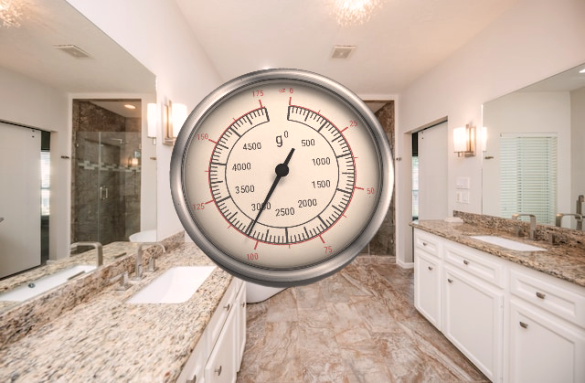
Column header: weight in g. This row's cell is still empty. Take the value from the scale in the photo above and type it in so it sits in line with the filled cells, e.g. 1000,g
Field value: 2950,g
